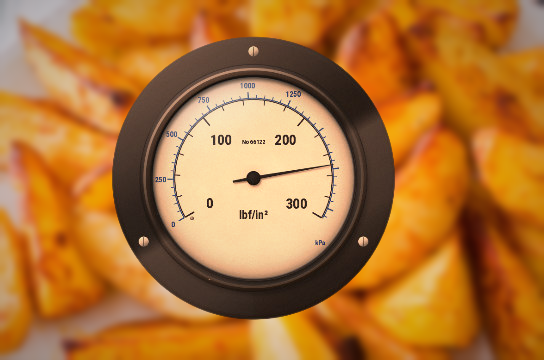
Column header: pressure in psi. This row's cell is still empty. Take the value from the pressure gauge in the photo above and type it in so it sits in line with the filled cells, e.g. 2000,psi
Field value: 250,psi
